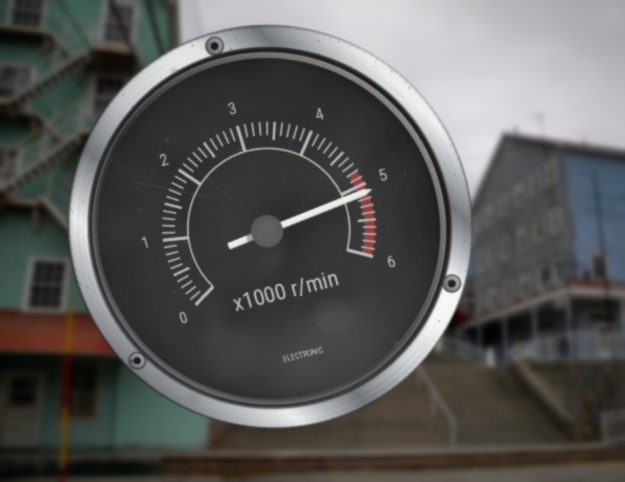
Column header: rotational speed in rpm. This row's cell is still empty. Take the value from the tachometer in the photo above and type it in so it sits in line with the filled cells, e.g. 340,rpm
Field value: 5100,rpm
